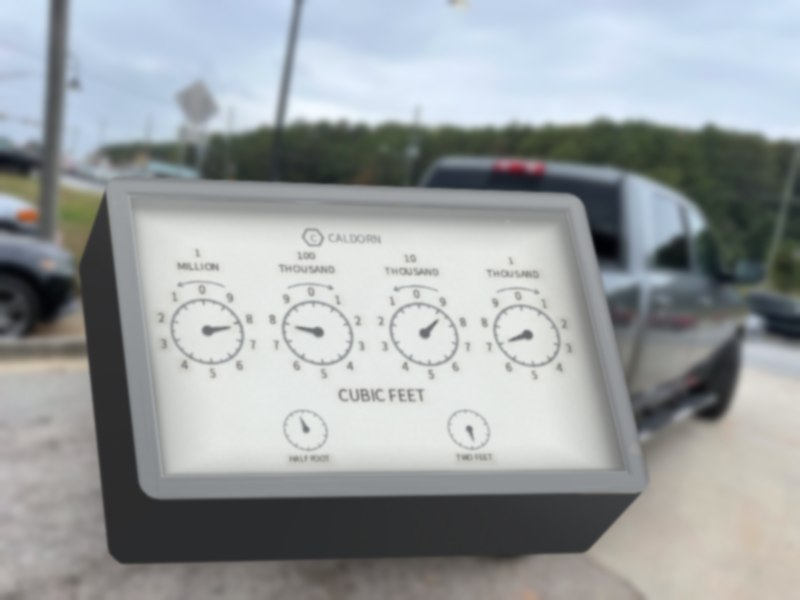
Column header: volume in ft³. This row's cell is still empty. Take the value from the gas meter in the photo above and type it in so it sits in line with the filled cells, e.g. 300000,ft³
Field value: 778700,ft³
